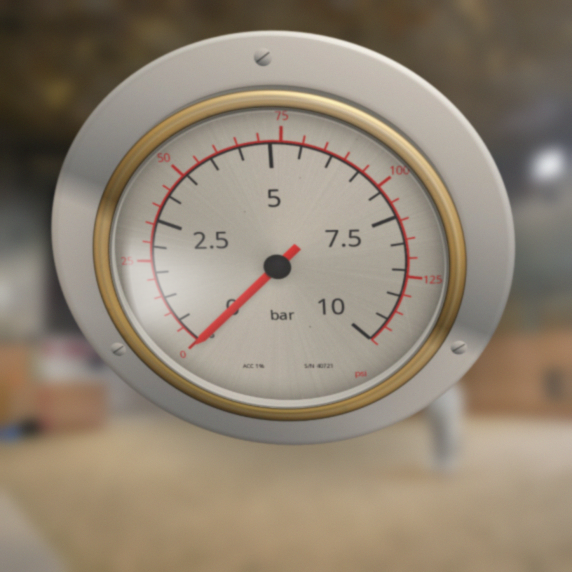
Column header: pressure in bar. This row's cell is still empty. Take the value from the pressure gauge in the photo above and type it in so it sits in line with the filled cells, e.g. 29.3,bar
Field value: 0,bar
